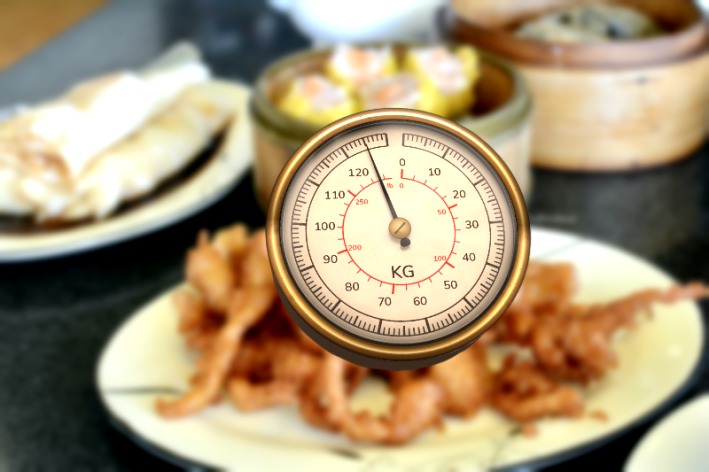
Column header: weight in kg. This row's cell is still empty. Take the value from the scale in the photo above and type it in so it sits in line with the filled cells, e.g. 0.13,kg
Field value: 125,kg
